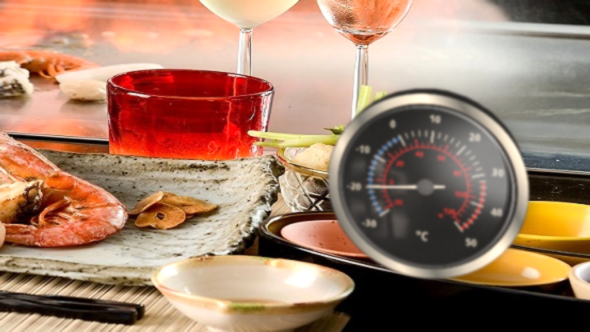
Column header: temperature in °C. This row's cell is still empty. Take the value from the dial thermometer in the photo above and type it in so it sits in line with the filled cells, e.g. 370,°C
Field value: -20,°C
